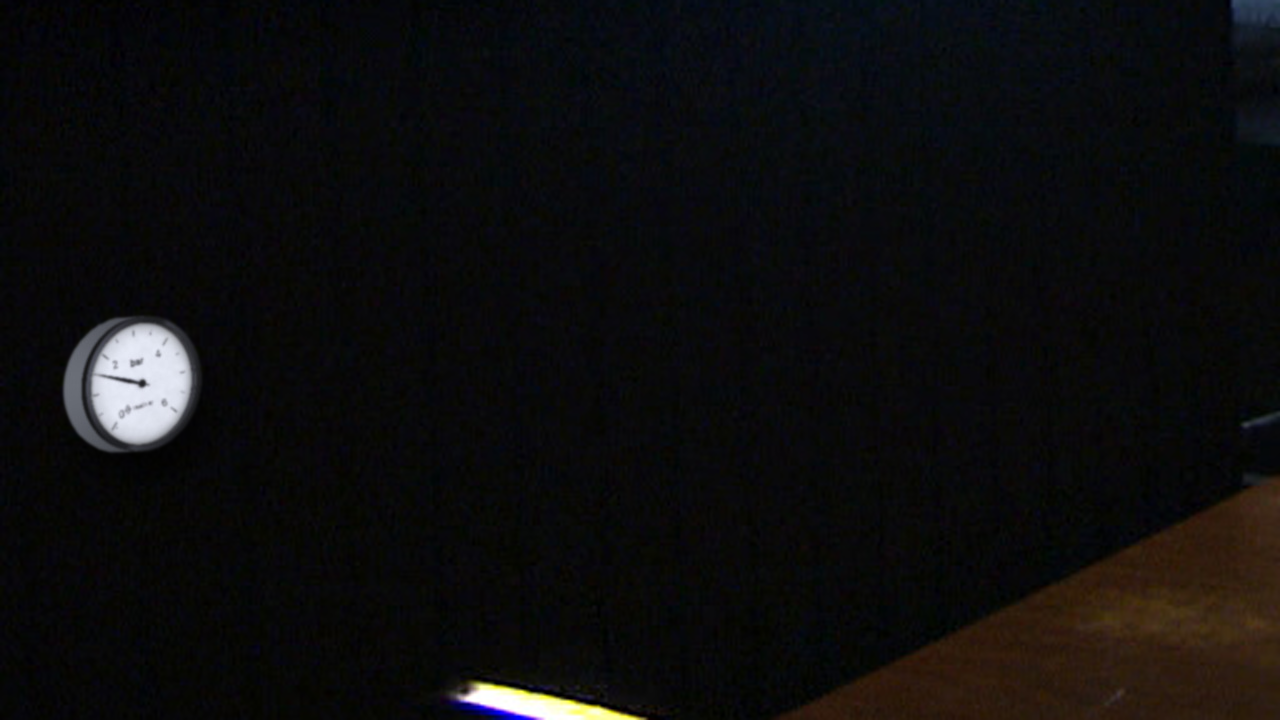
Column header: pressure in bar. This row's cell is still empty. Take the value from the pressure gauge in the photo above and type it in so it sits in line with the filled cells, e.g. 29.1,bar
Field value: 1.5,bar
